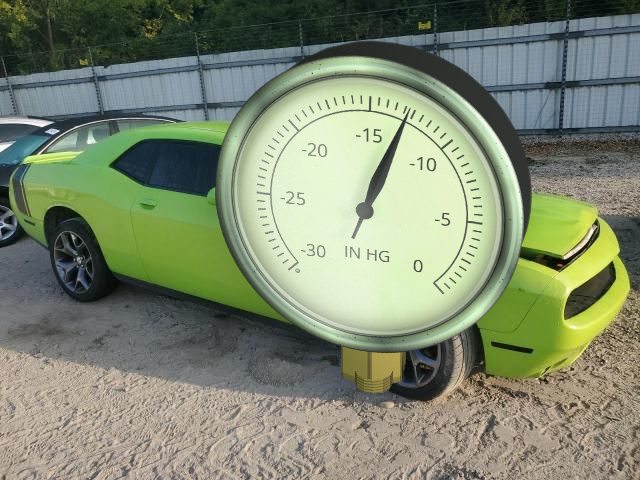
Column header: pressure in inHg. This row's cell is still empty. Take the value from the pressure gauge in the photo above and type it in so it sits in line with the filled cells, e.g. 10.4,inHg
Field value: -12.75,inHg
